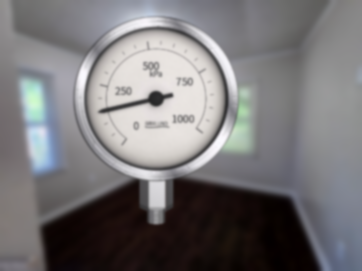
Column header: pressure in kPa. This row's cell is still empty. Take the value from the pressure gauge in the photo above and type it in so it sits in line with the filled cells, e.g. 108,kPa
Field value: 150,kPa
